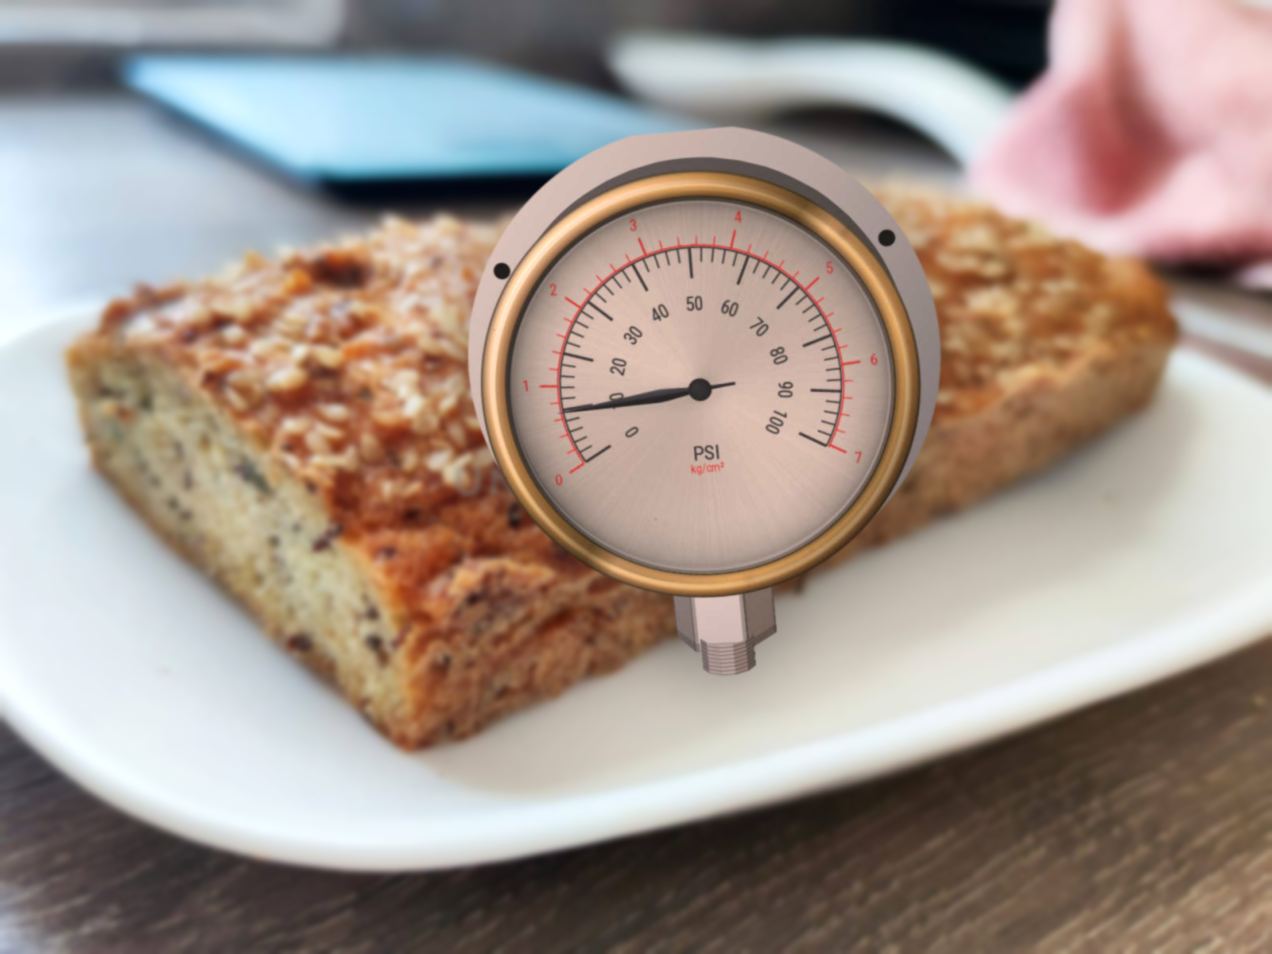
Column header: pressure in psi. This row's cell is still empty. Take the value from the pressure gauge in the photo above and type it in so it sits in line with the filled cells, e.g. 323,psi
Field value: 10,psi
